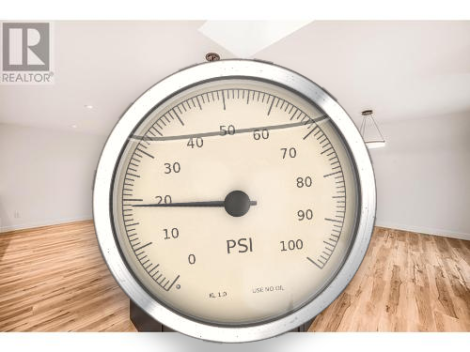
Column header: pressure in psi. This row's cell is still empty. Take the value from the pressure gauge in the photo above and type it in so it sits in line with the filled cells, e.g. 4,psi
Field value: 19,psi
